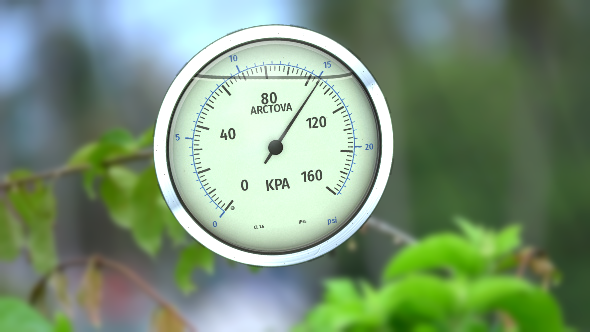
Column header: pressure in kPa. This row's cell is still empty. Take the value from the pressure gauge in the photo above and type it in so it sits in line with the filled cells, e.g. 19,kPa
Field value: 104,kPa
